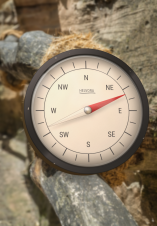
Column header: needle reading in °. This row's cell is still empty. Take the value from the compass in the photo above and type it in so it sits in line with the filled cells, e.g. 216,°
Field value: 67.5,°
